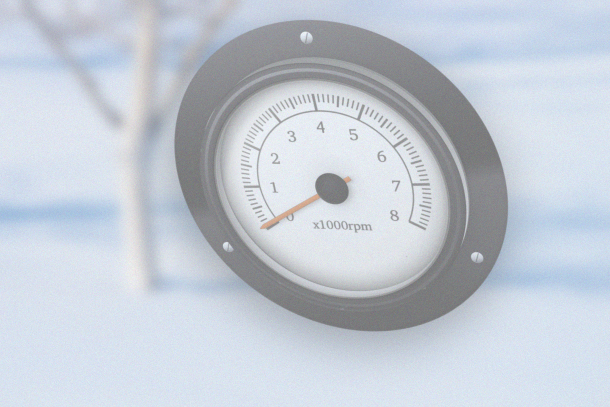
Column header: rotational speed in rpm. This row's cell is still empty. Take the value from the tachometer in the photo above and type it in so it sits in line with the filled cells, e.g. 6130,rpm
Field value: 100,rpm
